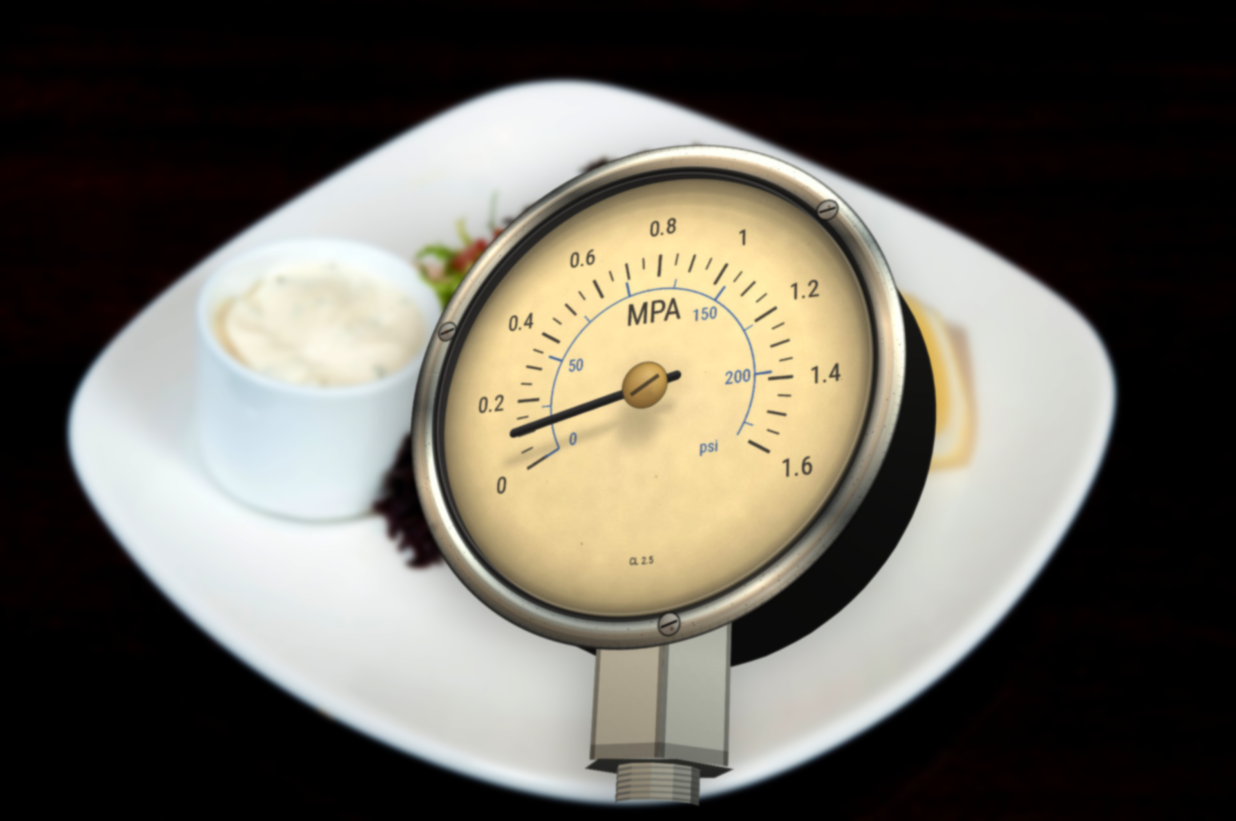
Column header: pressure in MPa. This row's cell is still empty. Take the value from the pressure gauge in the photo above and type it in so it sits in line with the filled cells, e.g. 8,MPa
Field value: 0.1,MPa
